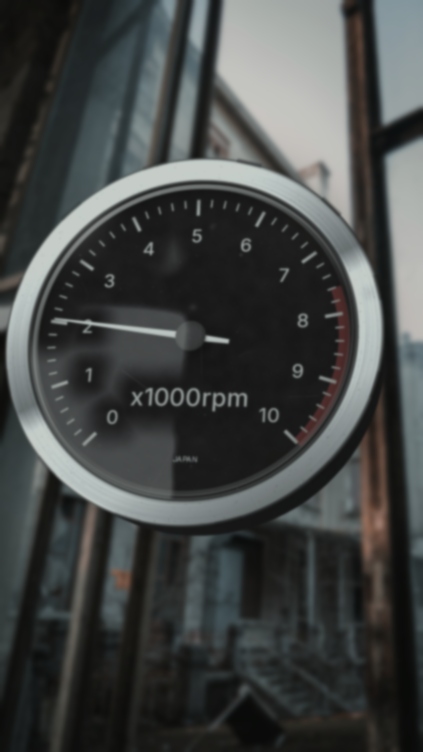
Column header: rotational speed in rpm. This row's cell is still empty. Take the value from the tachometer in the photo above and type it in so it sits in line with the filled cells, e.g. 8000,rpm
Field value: 2000,rpm
